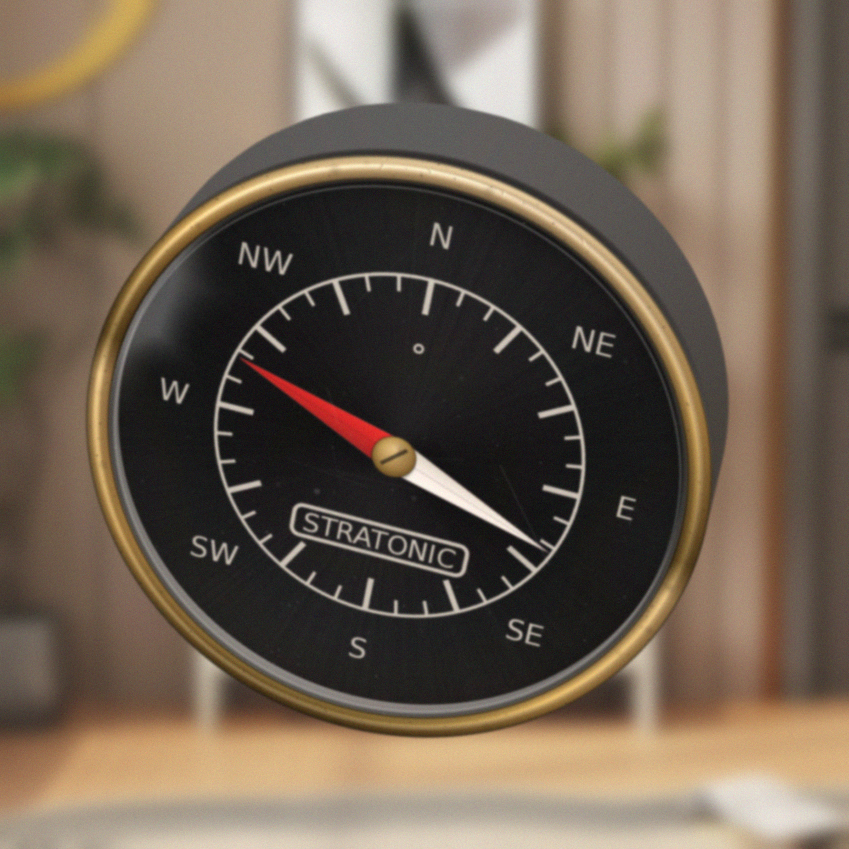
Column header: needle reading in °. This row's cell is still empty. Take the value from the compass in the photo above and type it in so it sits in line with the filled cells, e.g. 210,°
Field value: 290,°
